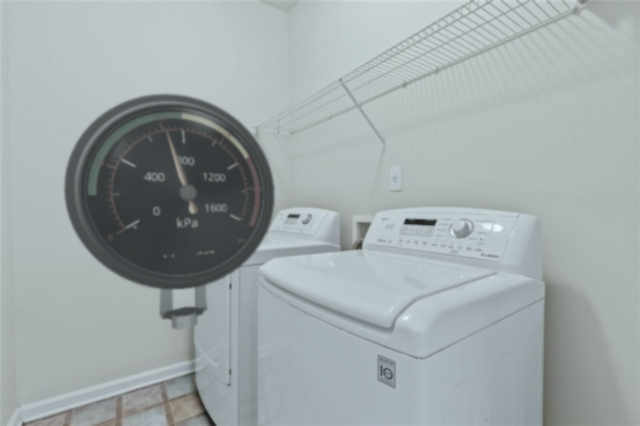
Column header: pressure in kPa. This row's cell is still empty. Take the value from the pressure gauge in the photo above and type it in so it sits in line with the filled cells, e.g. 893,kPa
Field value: 700,kPa
